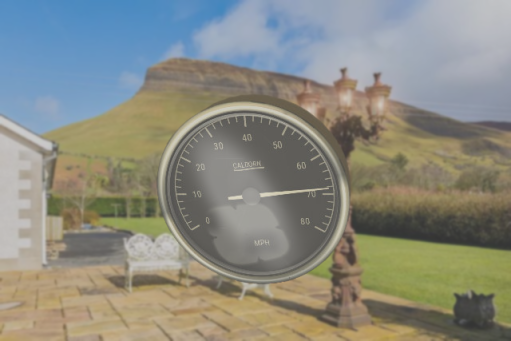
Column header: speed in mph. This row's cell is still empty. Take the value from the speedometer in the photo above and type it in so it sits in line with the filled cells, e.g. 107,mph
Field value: 68,mph
